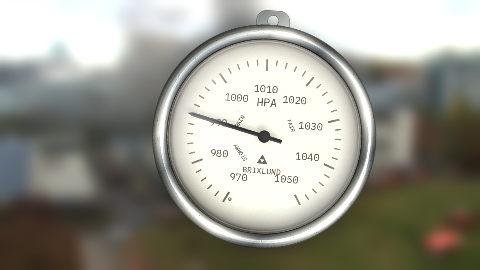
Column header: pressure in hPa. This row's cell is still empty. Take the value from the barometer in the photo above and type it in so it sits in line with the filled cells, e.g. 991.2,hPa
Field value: 990,hPa
